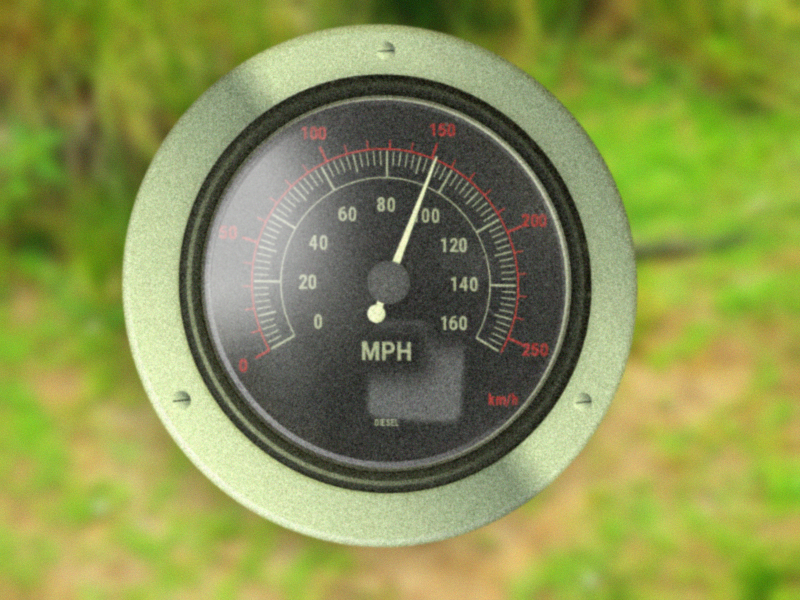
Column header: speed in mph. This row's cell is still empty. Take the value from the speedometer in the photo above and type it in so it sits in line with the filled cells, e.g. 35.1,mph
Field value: 94,mph
